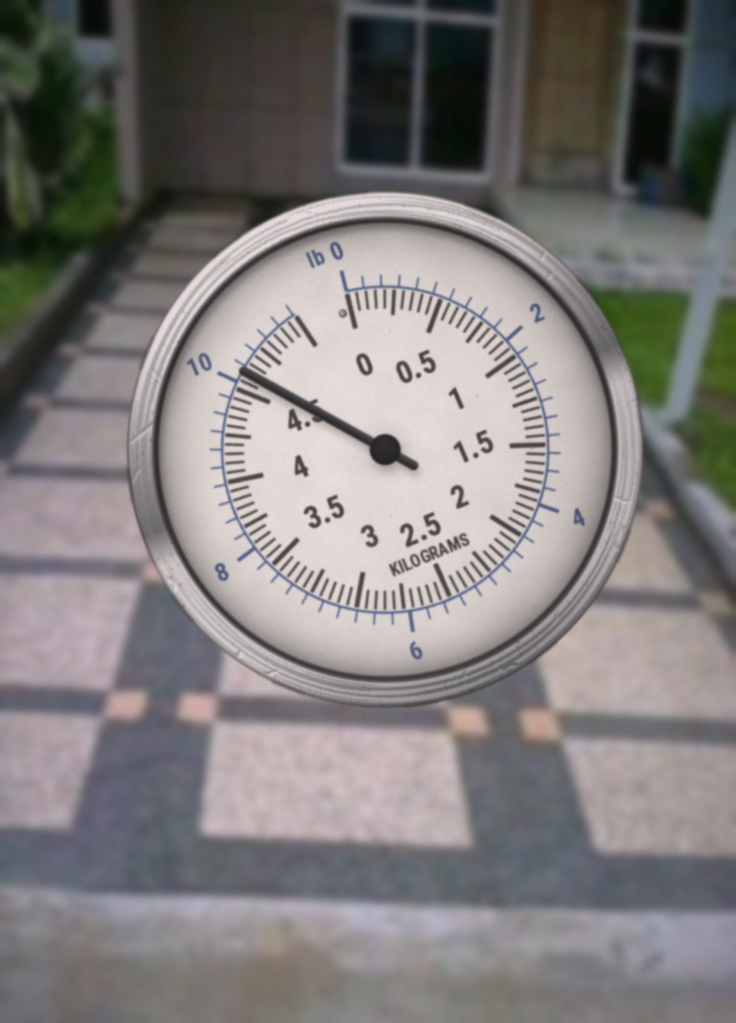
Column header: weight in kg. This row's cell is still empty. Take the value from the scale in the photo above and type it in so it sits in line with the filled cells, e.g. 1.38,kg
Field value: 4.6,kg
